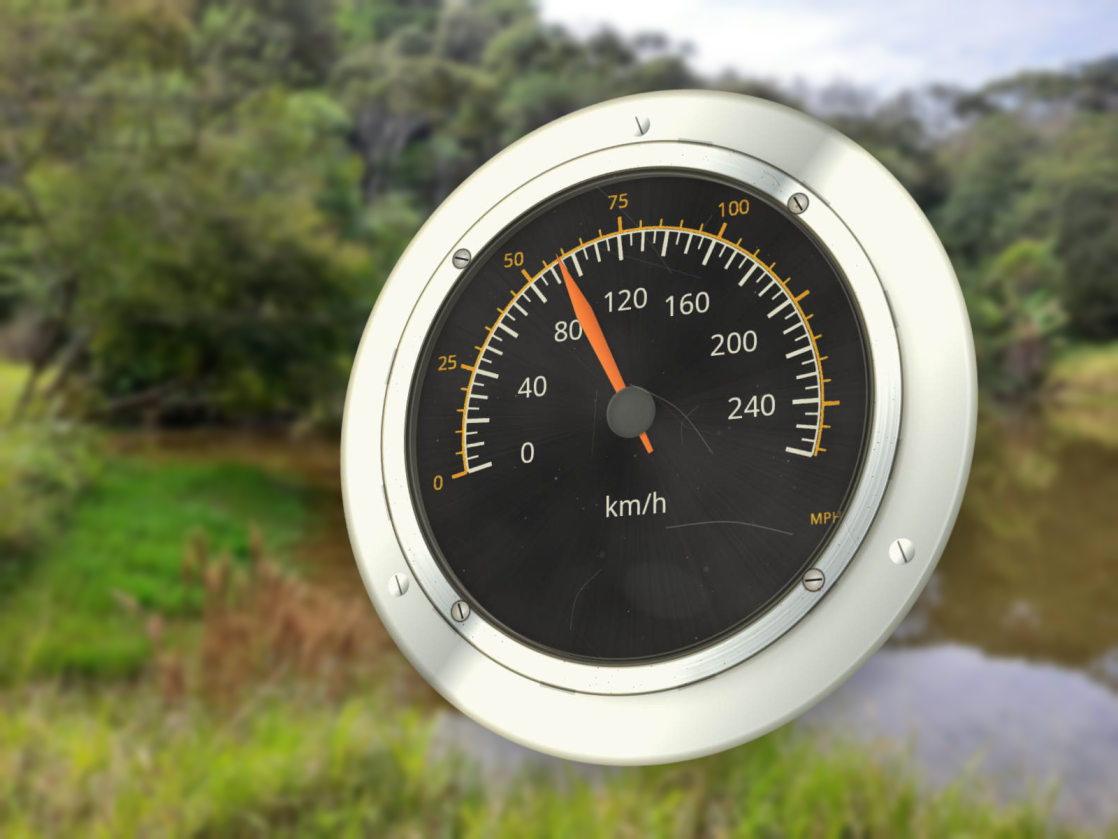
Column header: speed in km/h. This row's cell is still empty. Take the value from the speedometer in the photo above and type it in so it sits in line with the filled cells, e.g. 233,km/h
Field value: 95,km/h
